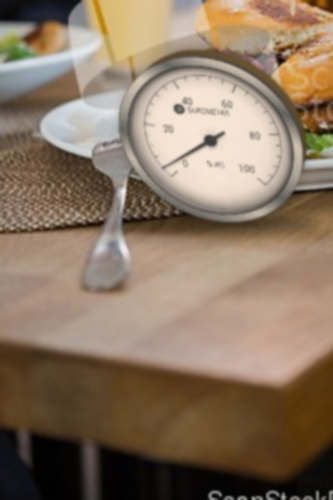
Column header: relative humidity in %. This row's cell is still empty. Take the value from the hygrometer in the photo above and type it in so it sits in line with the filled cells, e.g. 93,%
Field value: 4,%
